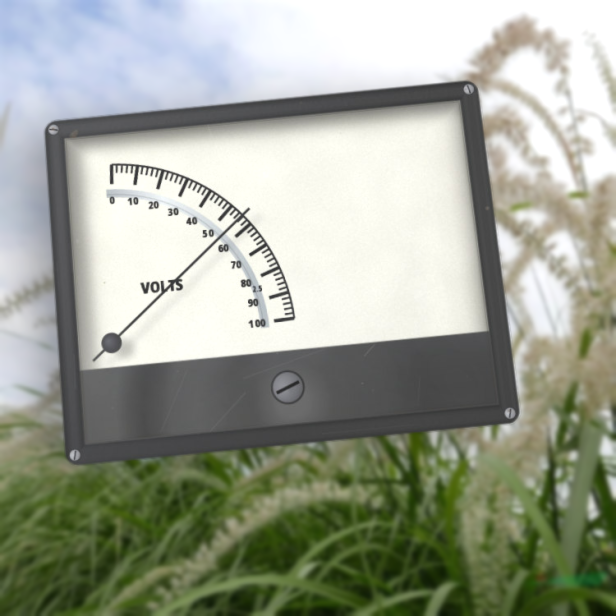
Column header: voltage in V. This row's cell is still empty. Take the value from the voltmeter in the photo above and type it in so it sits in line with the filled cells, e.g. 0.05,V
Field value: 56,V
